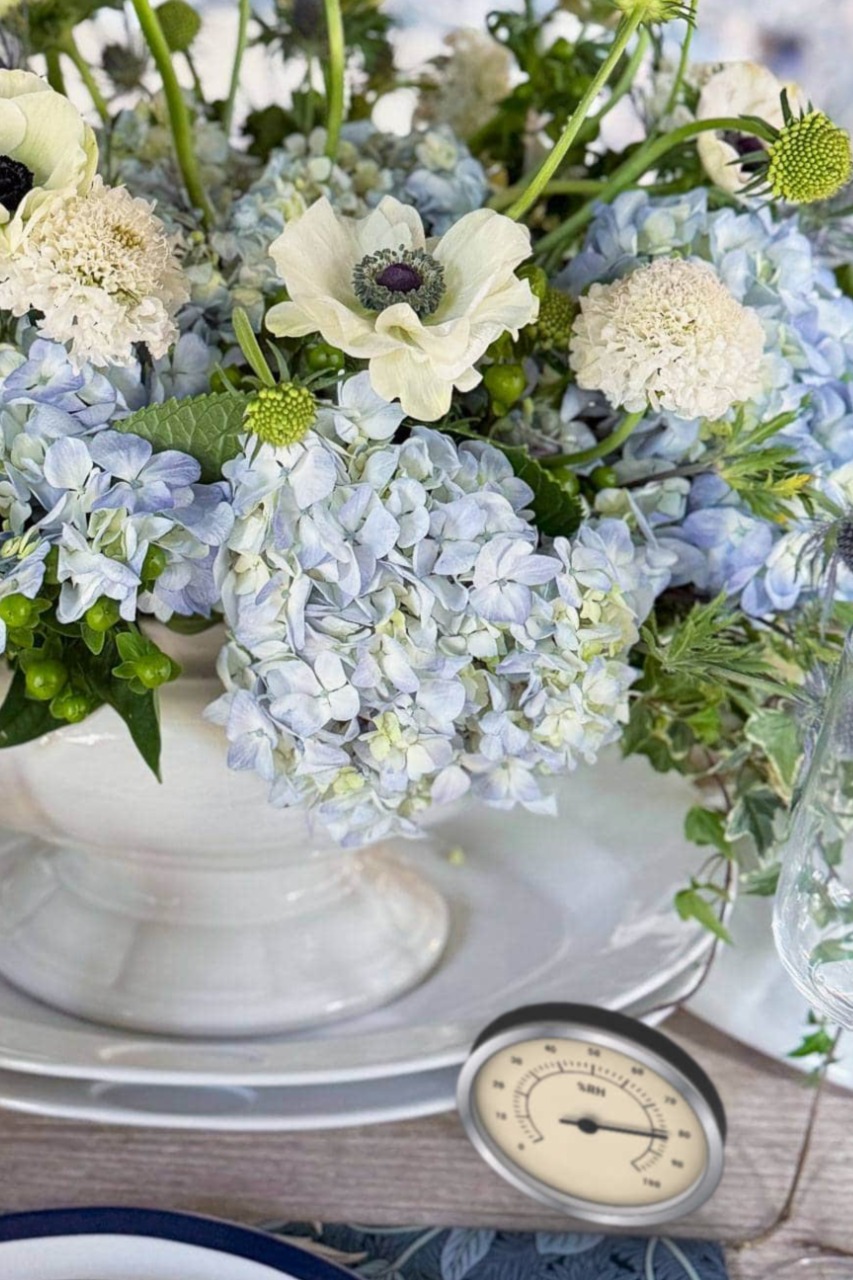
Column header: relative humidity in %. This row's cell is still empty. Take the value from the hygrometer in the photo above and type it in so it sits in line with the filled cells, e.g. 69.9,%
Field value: 80,%
